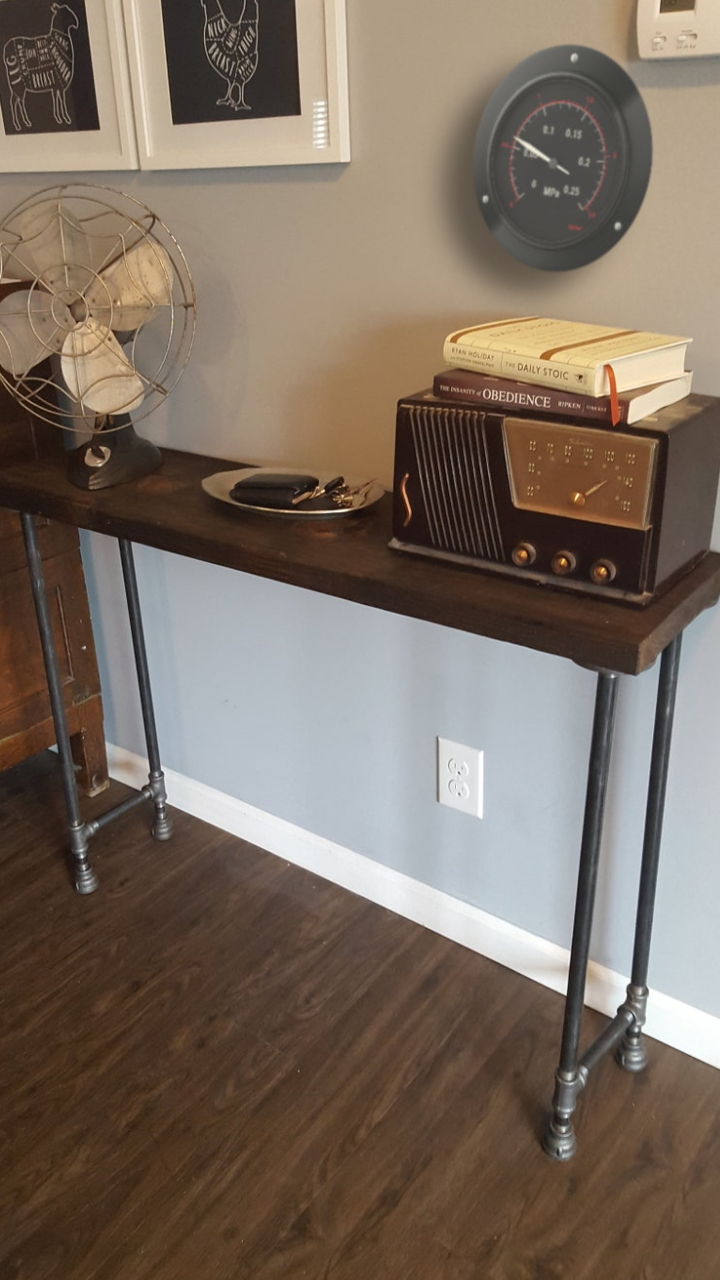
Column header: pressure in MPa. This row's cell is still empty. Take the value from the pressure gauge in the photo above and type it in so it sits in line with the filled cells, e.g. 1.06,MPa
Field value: 0.06,MPa
